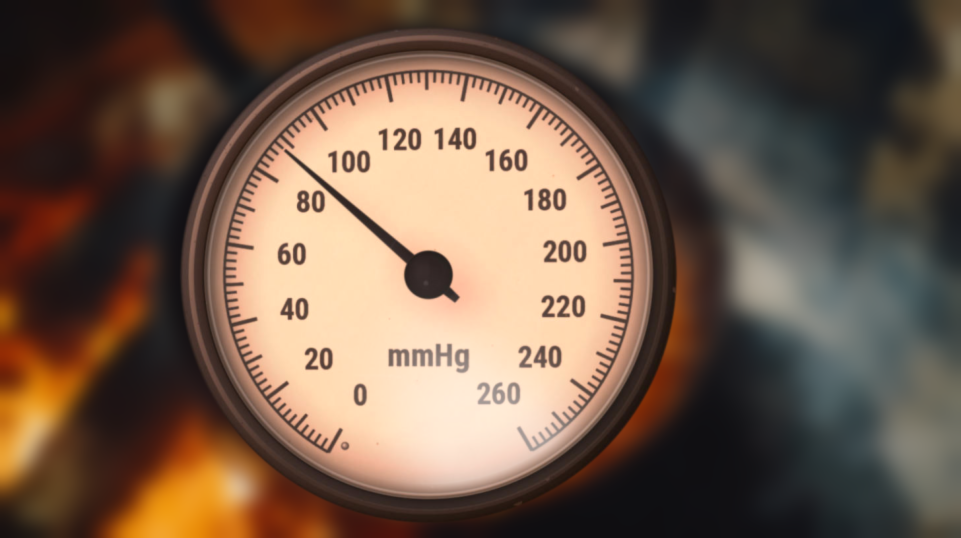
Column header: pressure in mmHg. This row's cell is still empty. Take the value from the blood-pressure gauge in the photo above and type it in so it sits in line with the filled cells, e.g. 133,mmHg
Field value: 88,mmHg
